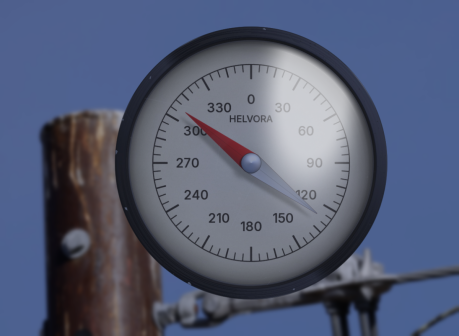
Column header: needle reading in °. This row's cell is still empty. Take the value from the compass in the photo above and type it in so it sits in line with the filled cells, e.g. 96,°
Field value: 307.5,°
